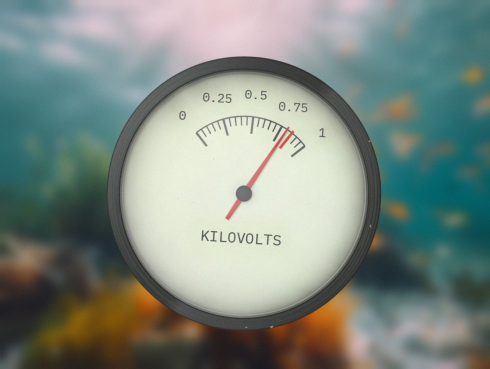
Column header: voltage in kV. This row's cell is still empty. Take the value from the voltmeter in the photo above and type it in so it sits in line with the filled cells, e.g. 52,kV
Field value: 0.8,kV
